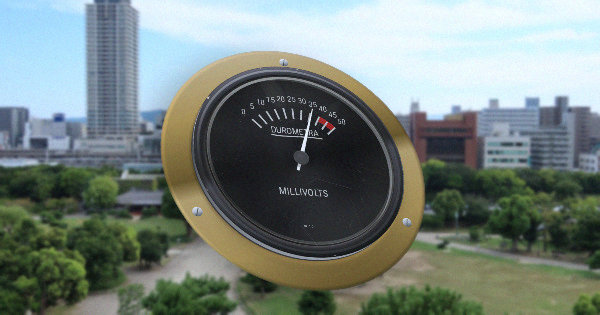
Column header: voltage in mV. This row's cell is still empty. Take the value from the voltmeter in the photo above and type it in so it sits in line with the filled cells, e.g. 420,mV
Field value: 35,mV
